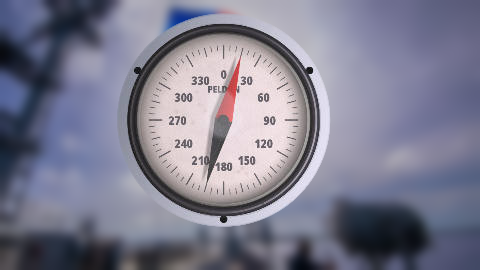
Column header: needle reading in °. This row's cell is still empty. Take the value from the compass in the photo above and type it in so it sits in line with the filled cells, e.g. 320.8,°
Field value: 15,°
